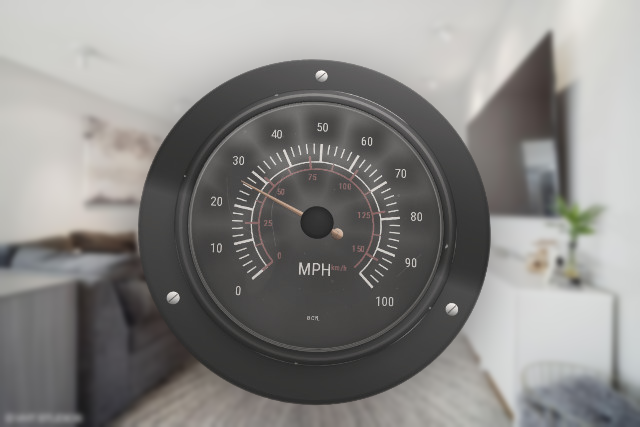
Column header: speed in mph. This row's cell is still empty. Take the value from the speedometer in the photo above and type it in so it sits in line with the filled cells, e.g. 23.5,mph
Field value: 26,mph
